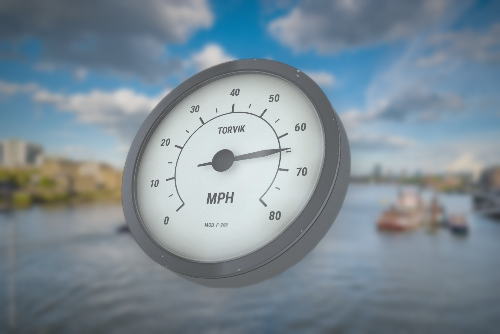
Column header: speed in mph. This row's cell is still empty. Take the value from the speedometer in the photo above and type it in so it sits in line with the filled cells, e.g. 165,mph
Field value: 65,mph
